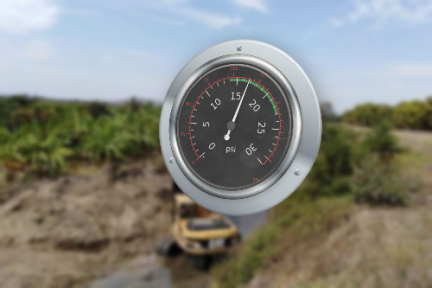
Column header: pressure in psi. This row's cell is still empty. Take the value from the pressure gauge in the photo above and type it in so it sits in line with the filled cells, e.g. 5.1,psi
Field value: 17,psi
